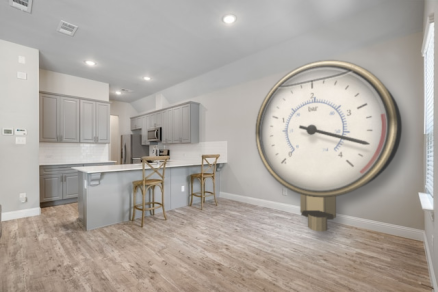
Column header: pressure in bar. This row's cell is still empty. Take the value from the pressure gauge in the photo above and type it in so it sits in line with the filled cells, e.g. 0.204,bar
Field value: 3.6,bar
